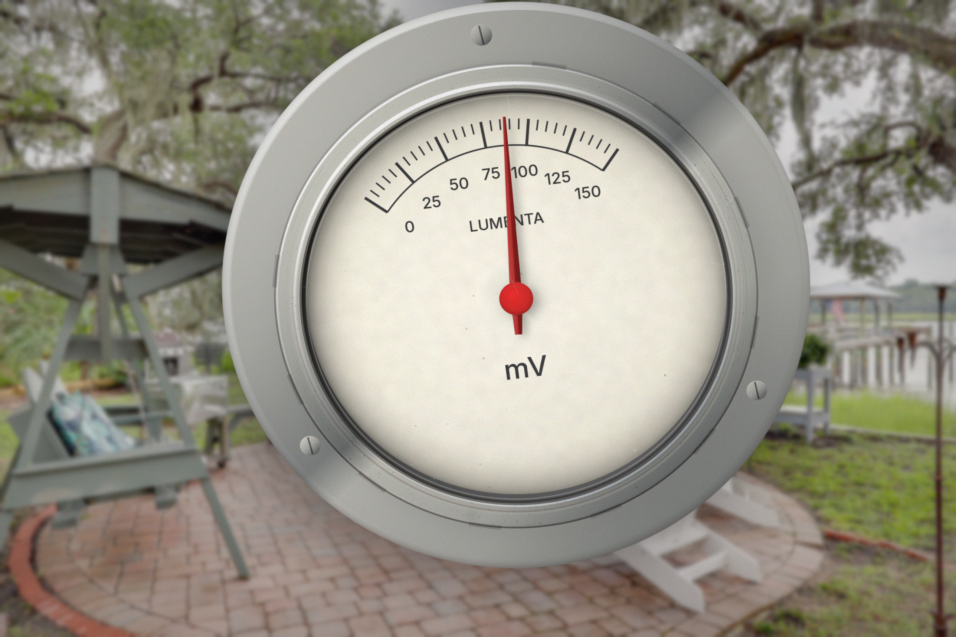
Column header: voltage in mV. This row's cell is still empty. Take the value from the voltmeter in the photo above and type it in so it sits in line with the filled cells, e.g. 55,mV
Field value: 87.5,mV
